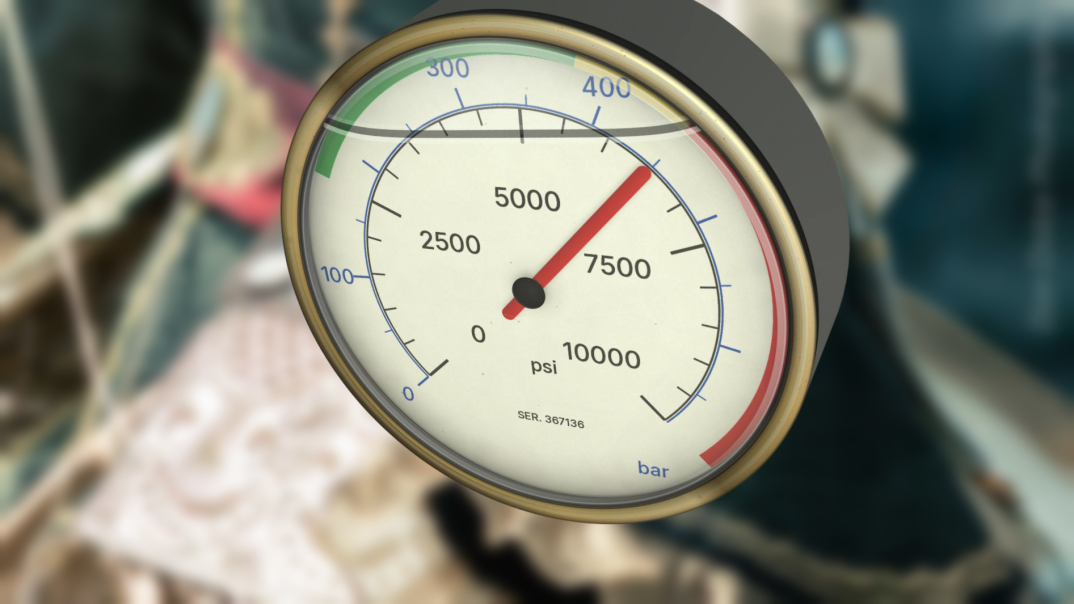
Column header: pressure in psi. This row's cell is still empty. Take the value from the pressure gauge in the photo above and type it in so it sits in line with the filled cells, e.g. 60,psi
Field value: 6500,psi
